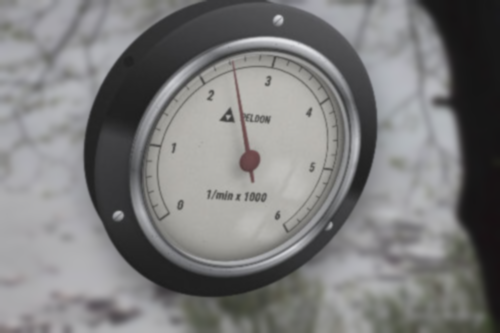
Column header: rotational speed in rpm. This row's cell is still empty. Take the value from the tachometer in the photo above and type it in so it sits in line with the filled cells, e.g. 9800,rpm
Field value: 2400,rpm
